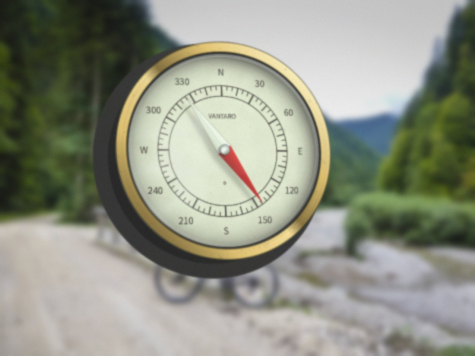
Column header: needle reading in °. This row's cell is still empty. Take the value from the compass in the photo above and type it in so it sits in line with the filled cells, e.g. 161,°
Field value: 145,°
